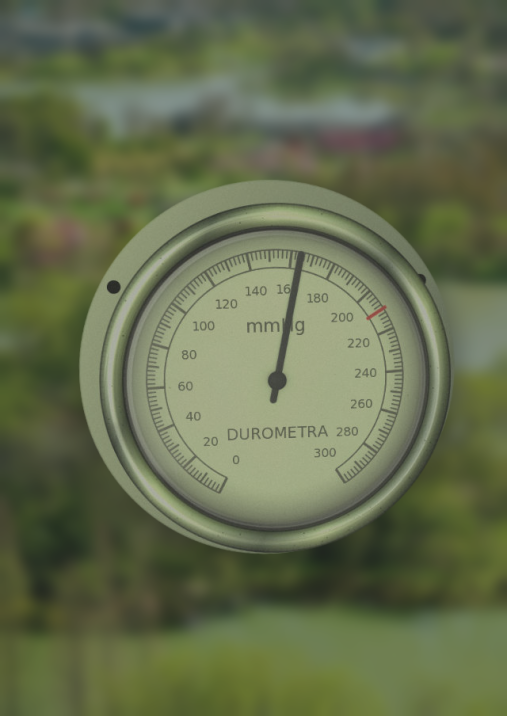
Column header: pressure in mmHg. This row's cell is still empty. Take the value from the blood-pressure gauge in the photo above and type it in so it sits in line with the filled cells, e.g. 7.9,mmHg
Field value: 164,mmHg
